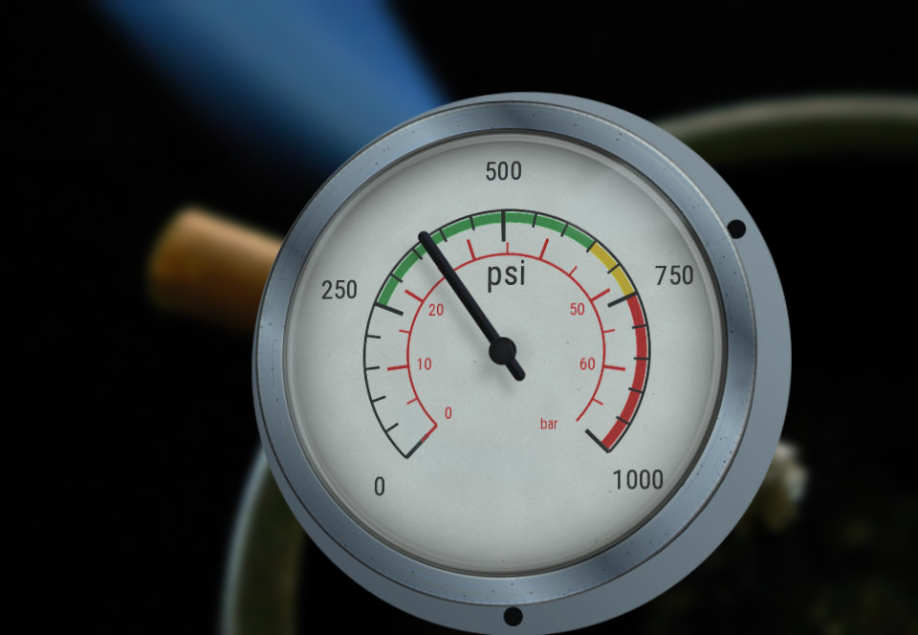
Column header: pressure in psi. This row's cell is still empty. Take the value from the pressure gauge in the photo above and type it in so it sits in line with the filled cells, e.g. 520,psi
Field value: 375,psi
